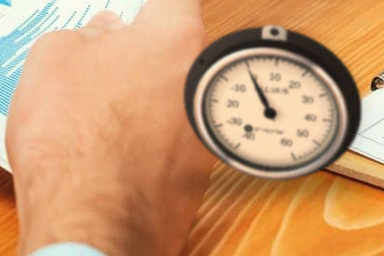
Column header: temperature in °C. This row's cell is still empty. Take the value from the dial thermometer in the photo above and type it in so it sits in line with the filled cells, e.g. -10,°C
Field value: 0,°C
